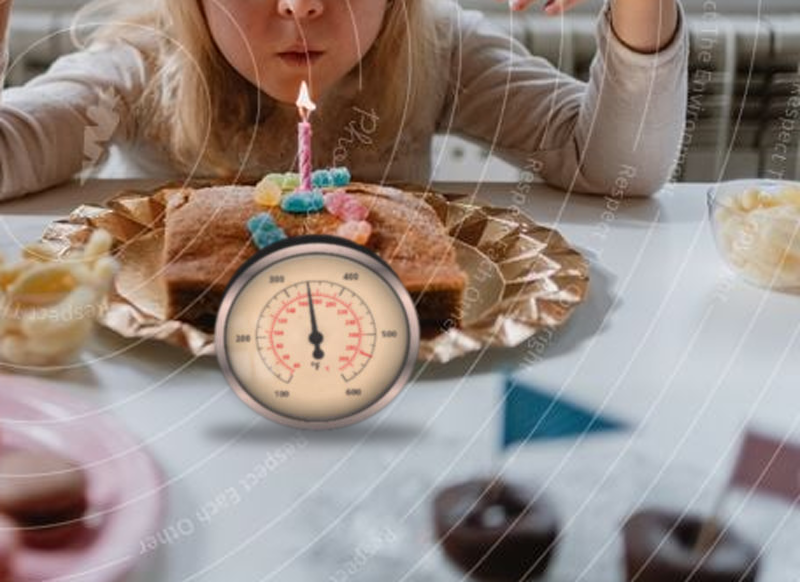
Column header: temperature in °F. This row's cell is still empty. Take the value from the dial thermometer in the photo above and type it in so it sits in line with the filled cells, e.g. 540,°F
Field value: 340,°F
